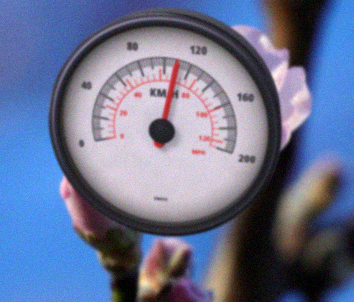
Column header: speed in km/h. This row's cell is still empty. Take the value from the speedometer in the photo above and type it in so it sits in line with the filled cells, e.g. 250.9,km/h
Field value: 110,km/h
